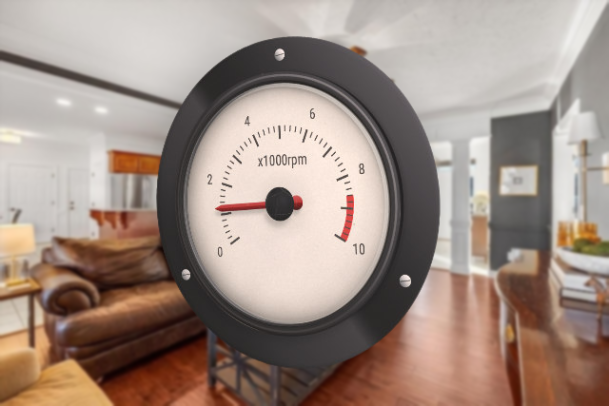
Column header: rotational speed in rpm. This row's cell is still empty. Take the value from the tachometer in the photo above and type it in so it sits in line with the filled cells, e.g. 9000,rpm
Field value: 1200,rpm
